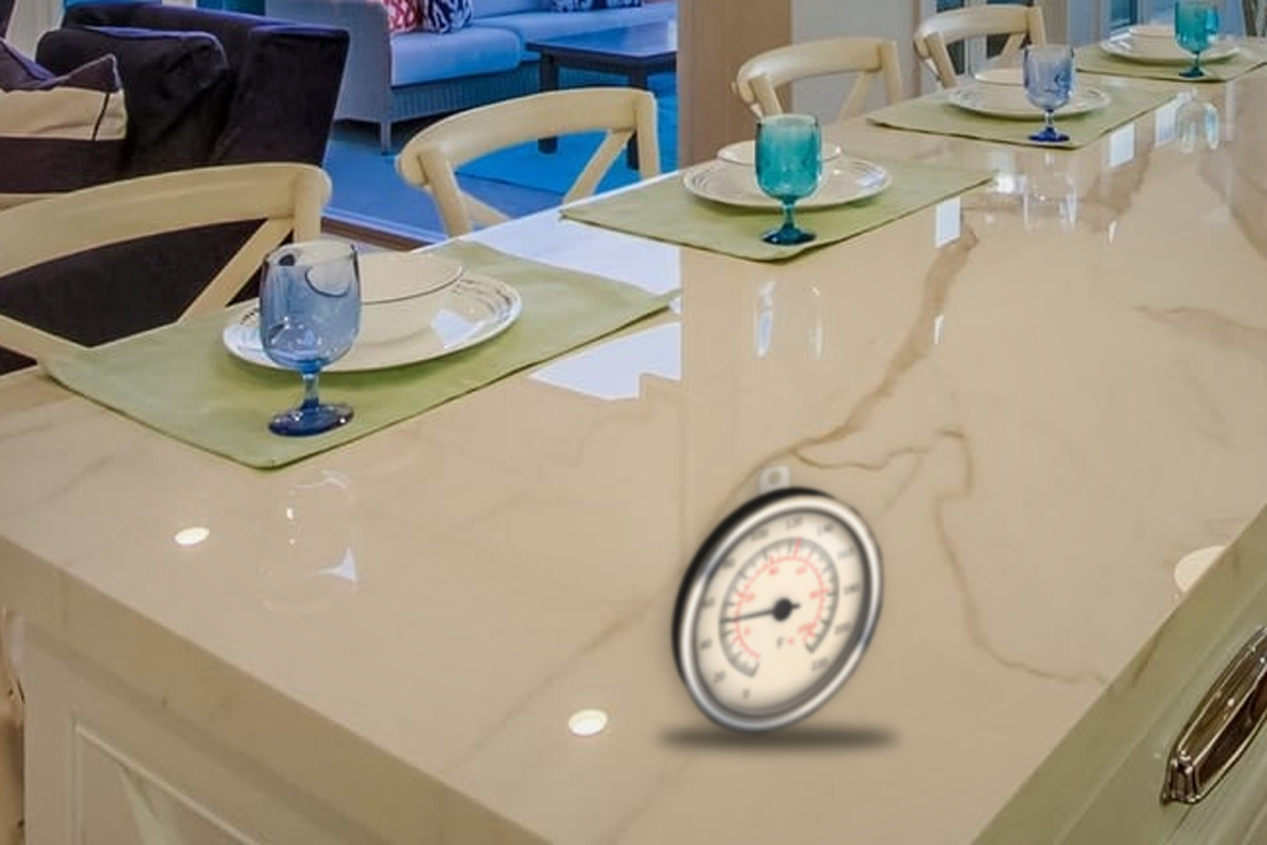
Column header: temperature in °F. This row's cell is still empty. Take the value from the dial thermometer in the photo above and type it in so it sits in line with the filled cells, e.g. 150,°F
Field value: 50,°F
